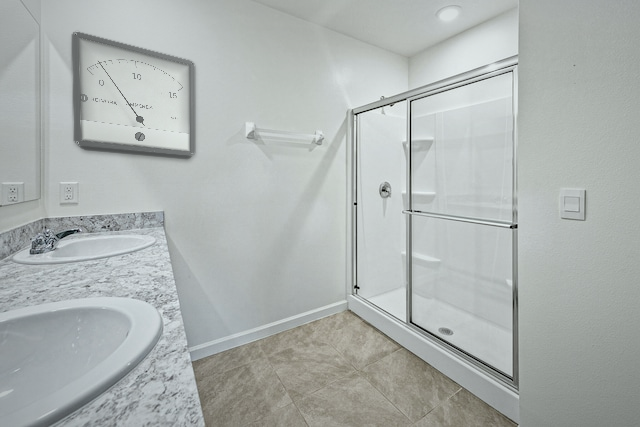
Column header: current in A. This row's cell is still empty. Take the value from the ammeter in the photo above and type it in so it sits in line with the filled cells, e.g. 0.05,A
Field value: 5,A
